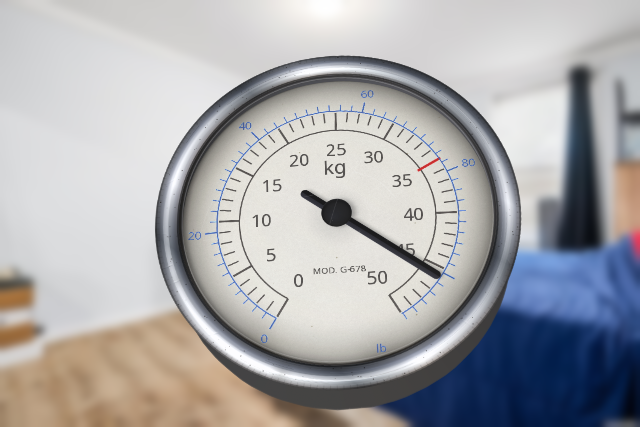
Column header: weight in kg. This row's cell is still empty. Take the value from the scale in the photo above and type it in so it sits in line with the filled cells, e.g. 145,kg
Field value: 46,kg
